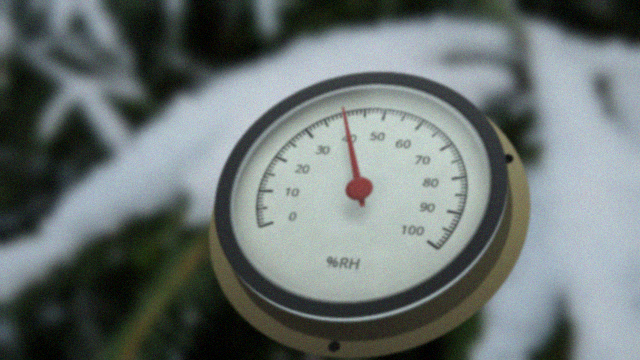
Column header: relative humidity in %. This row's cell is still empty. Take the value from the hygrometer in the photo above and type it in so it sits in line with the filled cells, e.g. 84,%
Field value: 40,%
